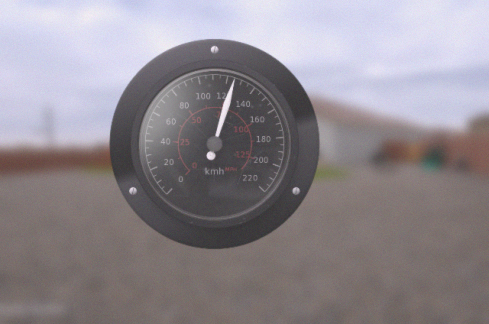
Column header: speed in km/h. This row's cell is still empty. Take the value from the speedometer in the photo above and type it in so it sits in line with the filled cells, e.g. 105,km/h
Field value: 125,km/h
